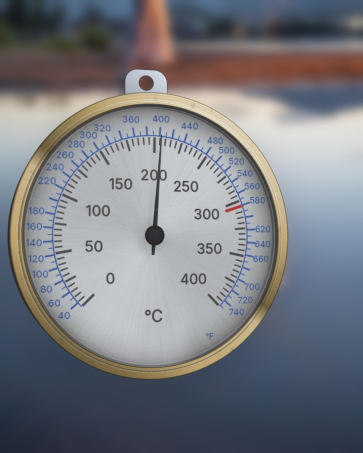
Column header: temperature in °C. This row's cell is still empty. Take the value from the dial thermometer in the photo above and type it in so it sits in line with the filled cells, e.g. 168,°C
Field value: 205,°C
